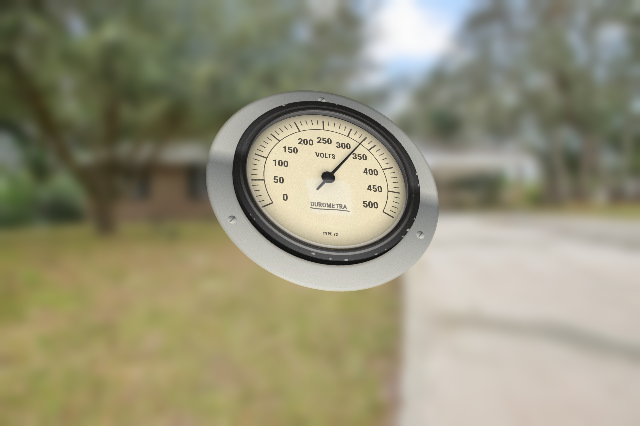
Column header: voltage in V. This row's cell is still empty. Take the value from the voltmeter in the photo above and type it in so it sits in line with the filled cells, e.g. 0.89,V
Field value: 330,V
